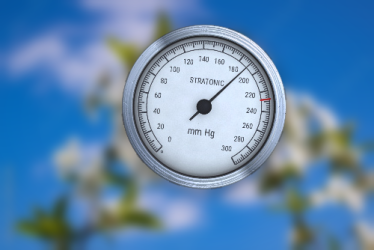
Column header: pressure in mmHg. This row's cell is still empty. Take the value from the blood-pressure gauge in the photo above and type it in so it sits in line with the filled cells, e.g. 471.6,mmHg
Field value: 190,mmHg
